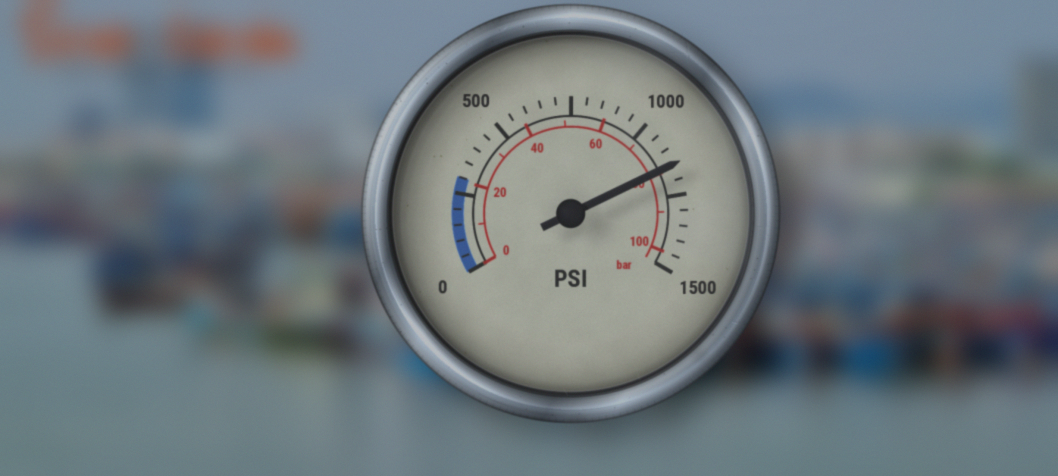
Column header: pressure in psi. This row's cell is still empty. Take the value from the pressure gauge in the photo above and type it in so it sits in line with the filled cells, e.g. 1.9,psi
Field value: 1150,psi
